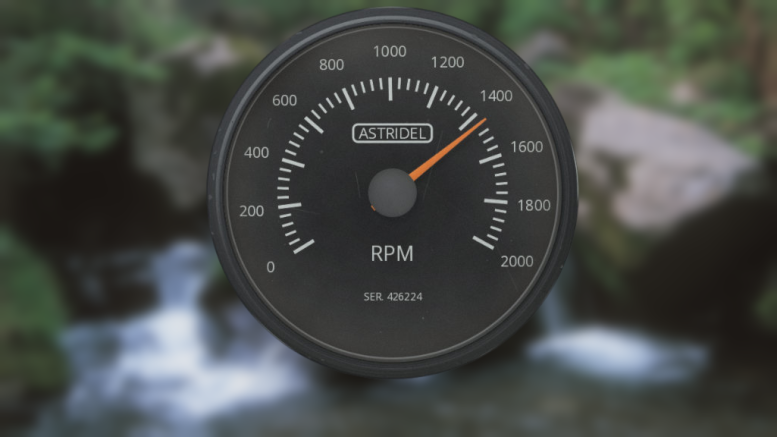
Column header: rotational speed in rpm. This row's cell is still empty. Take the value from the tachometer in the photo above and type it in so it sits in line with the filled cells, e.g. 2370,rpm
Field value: 1440,rpm
